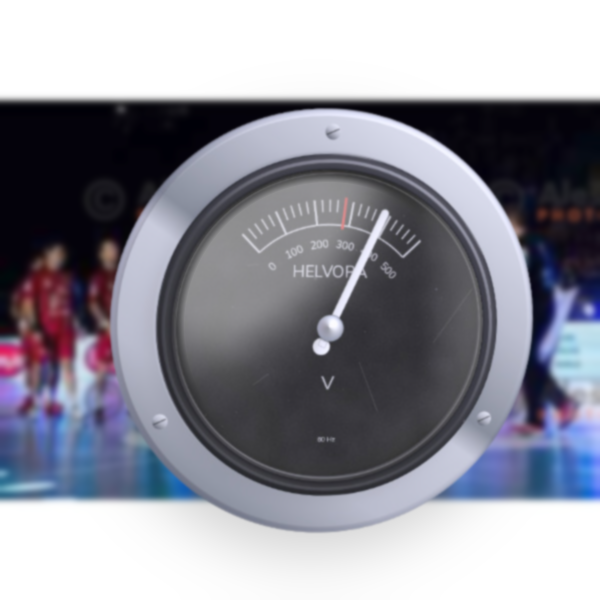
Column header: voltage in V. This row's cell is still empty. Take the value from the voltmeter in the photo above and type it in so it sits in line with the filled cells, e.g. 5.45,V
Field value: 380,V
